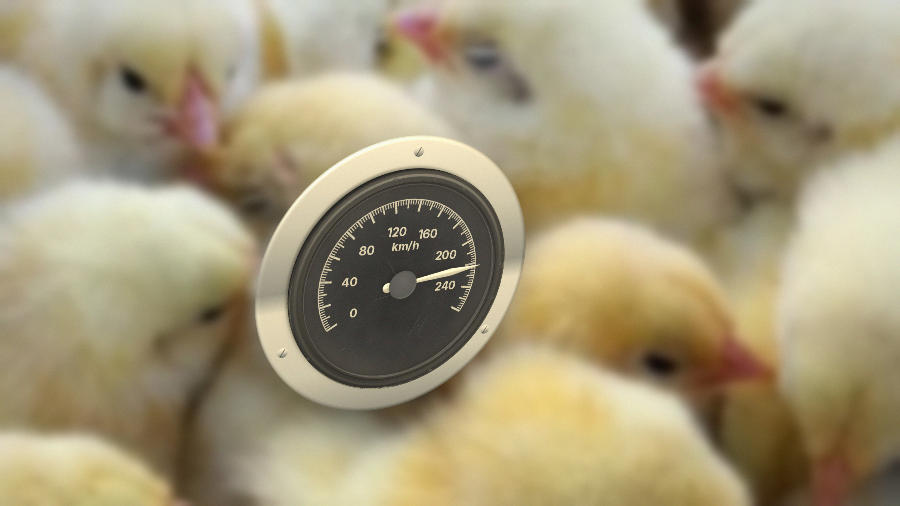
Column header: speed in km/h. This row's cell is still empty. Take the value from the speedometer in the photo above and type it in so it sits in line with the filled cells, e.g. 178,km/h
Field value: 220,km/h
